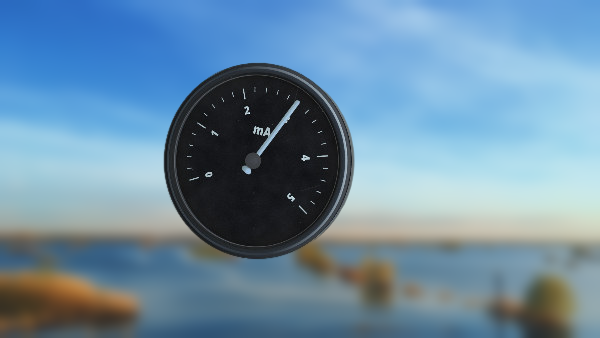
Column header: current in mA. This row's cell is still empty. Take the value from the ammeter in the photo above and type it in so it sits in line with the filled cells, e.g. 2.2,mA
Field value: 3,mA
